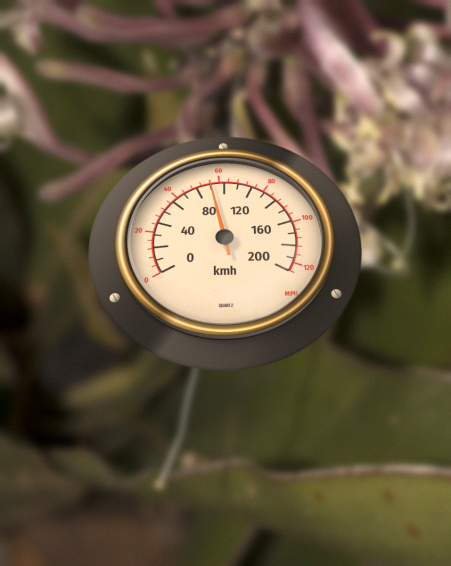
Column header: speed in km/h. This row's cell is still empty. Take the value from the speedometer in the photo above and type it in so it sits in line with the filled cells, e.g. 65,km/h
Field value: 90,km/h
